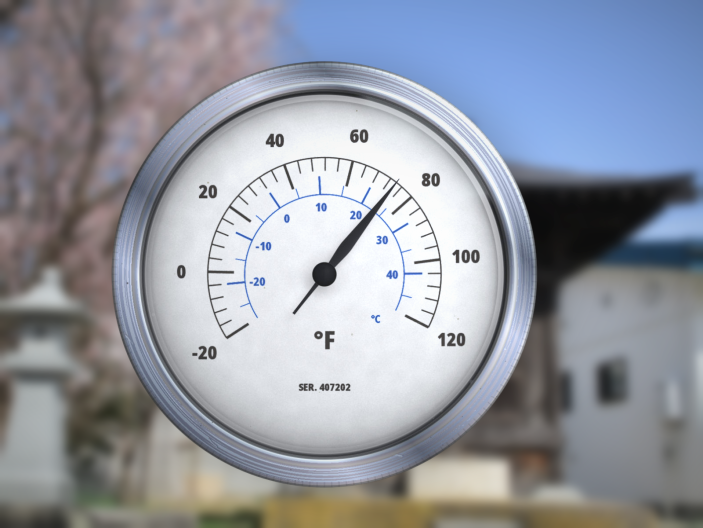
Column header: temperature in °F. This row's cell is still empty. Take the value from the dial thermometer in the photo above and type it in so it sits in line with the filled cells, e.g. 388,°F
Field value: 74,°F
